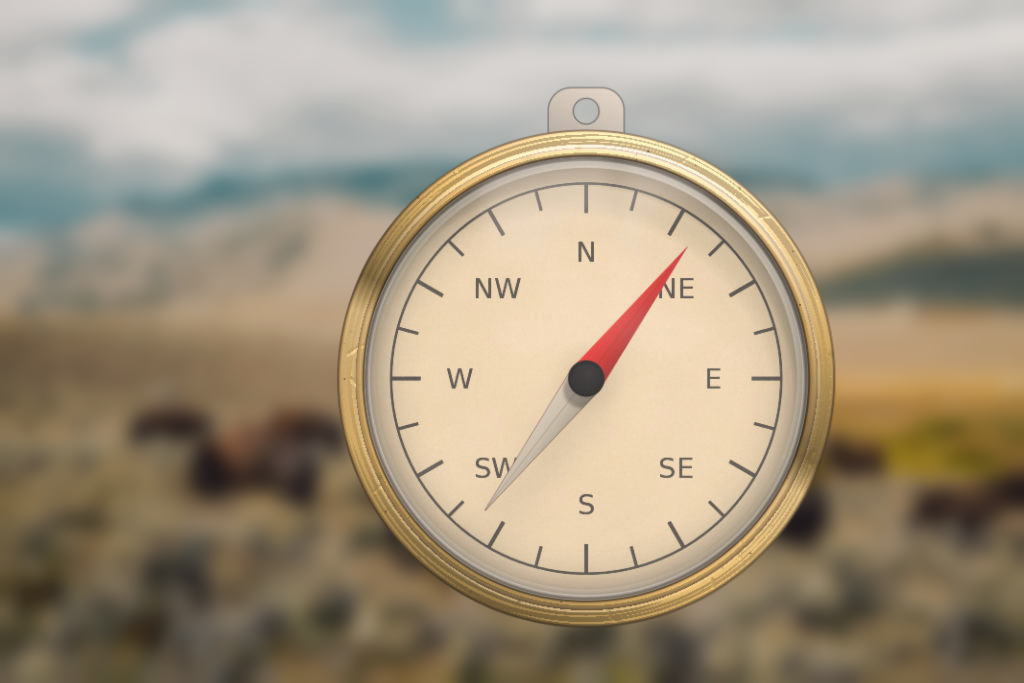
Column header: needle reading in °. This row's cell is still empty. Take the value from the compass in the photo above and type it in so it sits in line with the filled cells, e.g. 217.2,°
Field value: 37.5,°
